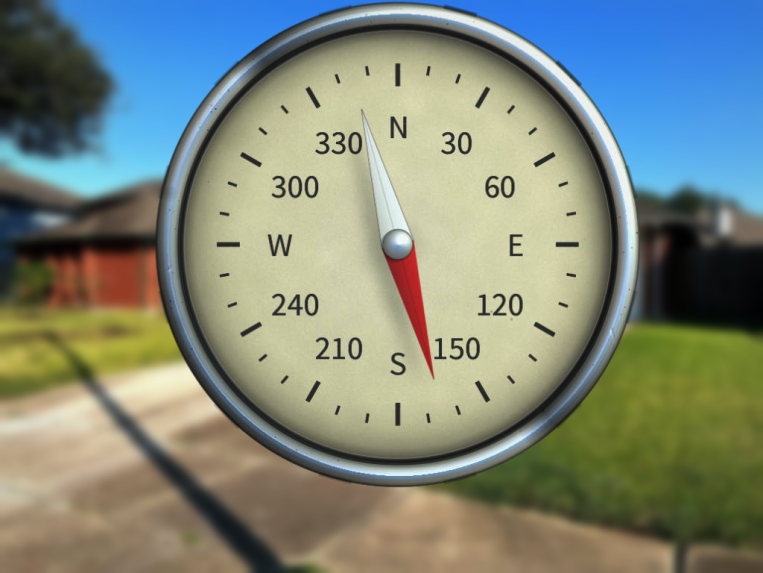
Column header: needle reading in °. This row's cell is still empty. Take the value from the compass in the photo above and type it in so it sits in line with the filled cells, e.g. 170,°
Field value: 165,°
